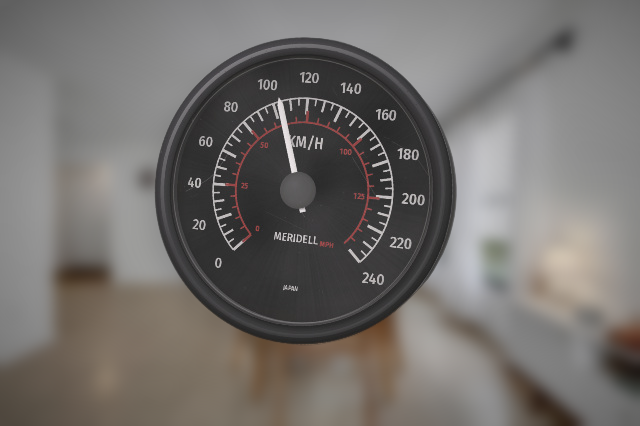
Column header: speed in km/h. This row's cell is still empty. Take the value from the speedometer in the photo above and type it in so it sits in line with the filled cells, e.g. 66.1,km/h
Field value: 105,km/h
